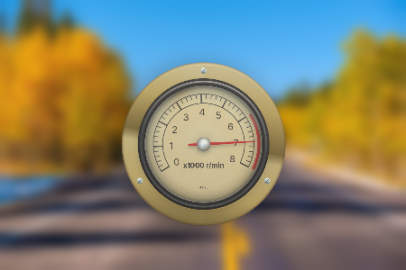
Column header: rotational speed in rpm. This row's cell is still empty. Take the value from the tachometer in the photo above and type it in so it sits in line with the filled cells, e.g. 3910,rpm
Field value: 7000,rpm
